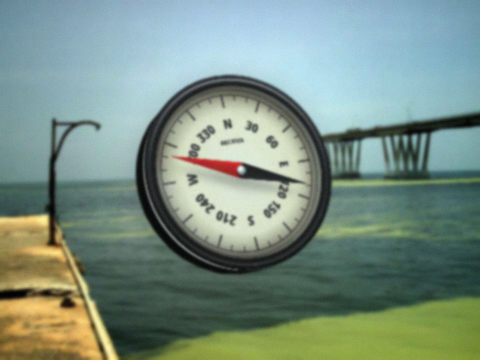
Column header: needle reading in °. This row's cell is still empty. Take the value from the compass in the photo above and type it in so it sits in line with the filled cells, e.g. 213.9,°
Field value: 290,°
